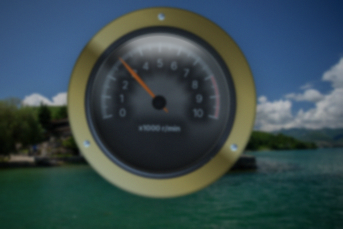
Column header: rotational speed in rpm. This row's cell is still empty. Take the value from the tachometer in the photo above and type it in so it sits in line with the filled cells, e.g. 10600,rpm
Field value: 3000,rpm
